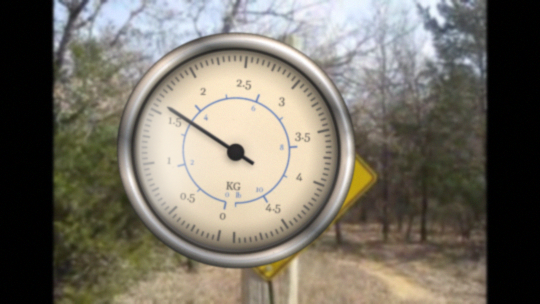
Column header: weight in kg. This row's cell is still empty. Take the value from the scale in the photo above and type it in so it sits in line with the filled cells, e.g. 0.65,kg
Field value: 1.6,kg
